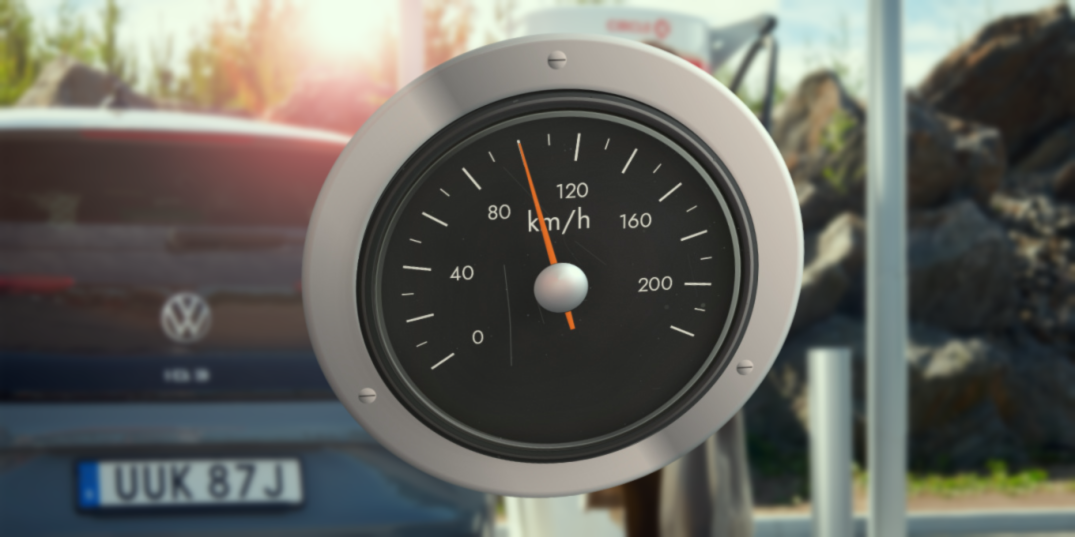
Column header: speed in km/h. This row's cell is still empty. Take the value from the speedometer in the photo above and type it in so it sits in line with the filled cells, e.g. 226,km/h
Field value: 100,km/h
